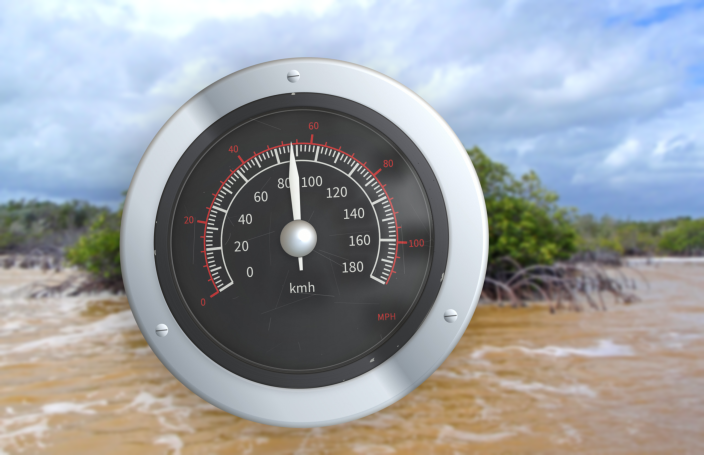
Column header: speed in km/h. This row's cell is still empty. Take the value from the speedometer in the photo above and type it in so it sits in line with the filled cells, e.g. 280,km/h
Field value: 88,km/h
